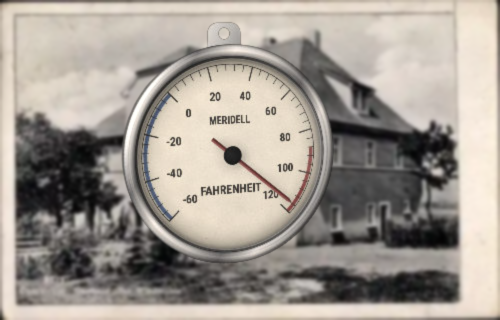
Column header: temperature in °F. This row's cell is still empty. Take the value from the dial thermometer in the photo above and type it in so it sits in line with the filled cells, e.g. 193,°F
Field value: 116,°F
